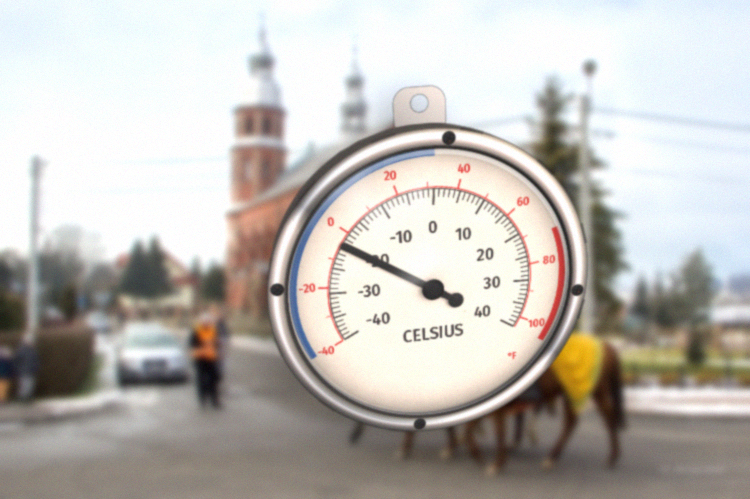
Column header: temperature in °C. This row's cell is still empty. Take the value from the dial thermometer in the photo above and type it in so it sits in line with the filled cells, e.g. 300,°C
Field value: -20,°C
